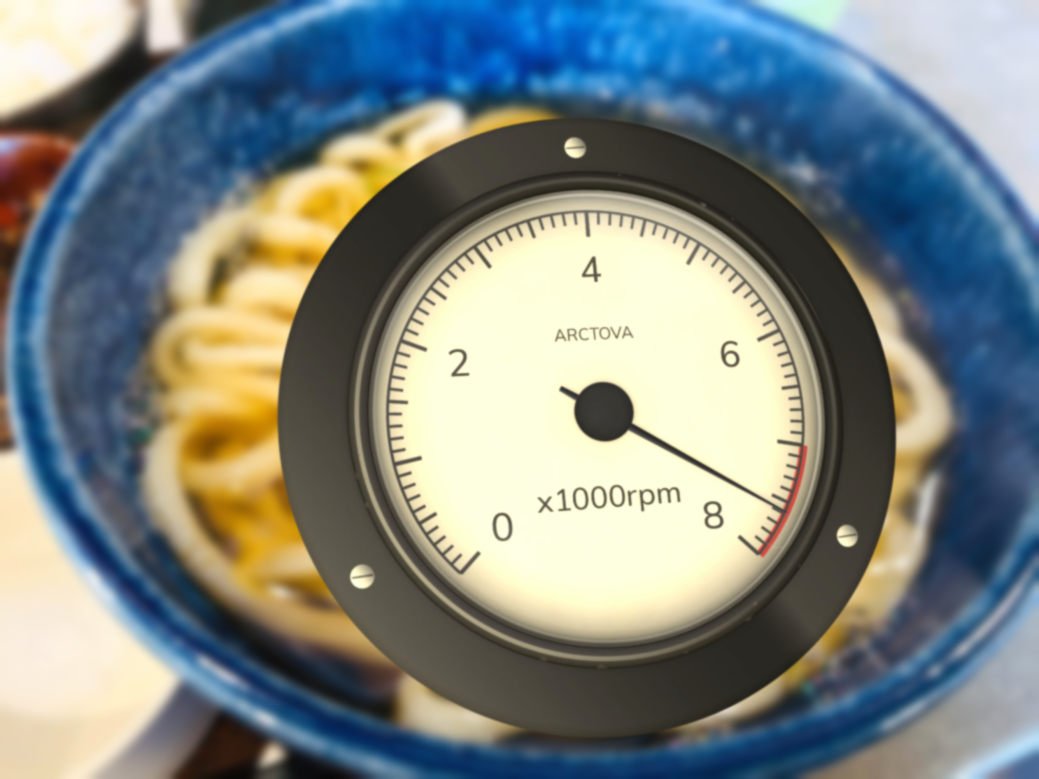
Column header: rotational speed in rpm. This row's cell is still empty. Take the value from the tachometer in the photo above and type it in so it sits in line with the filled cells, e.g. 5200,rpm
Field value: 7600,rpm
